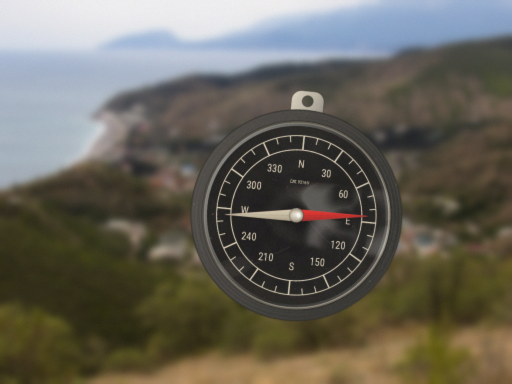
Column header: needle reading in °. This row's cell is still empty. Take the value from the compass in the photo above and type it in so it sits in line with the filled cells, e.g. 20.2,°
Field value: 85,°
